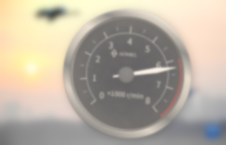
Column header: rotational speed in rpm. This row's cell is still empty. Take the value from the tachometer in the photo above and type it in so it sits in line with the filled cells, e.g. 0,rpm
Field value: 6250,rpm
